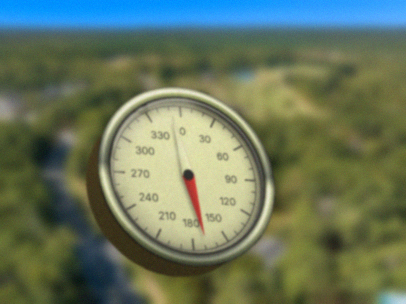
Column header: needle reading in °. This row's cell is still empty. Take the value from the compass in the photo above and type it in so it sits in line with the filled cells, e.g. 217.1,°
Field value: 170,°
